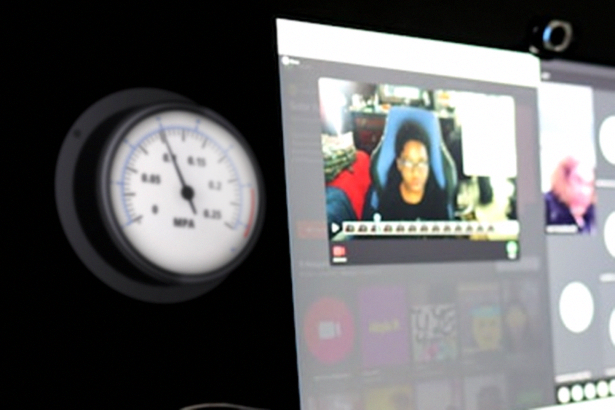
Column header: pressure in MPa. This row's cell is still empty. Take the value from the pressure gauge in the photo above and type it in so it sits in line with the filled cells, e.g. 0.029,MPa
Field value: 0.1,MPa
